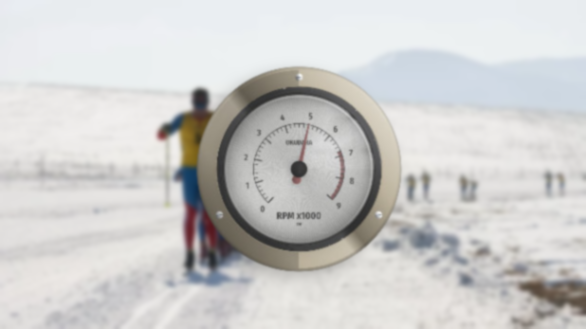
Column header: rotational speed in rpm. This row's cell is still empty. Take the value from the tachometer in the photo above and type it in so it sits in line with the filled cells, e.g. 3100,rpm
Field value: 5000,rpm
